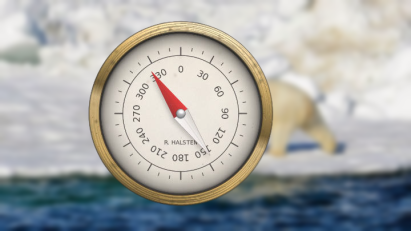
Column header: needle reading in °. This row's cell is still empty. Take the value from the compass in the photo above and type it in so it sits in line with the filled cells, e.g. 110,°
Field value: 325,°
